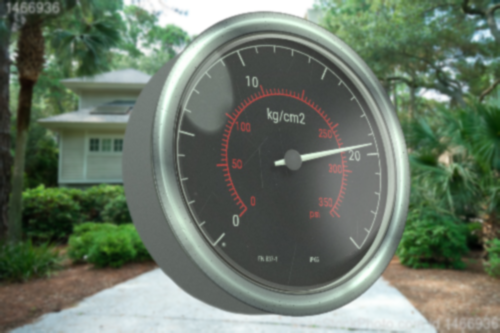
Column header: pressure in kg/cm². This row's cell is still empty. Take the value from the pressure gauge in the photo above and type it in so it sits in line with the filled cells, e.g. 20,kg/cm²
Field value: 19.5,kg/cm²
